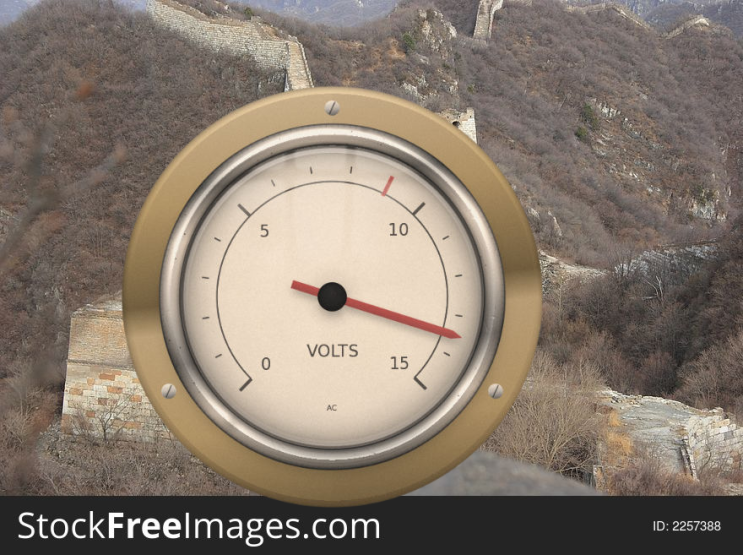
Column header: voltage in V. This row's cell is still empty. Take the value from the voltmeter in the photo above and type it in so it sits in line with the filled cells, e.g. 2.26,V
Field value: 13.5,V
